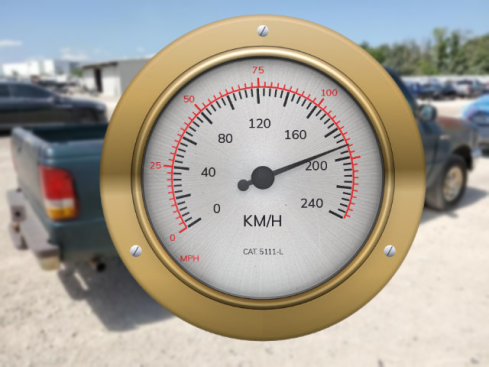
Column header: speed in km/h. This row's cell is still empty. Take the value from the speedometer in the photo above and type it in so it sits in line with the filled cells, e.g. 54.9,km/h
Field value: 192,km/h
